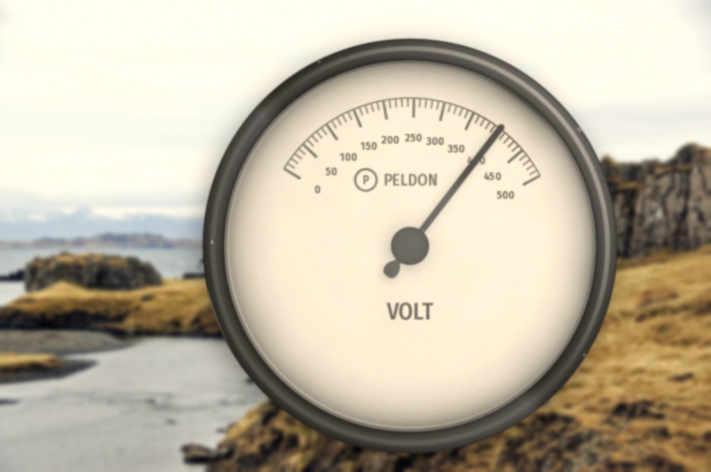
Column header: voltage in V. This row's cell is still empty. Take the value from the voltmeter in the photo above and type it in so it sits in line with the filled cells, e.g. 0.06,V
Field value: 400,V
